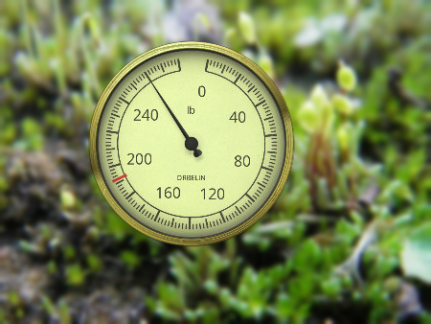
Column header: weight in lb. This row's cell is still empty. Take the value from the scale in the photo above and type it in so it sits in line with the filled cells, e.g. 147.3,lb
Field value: 260,lb
